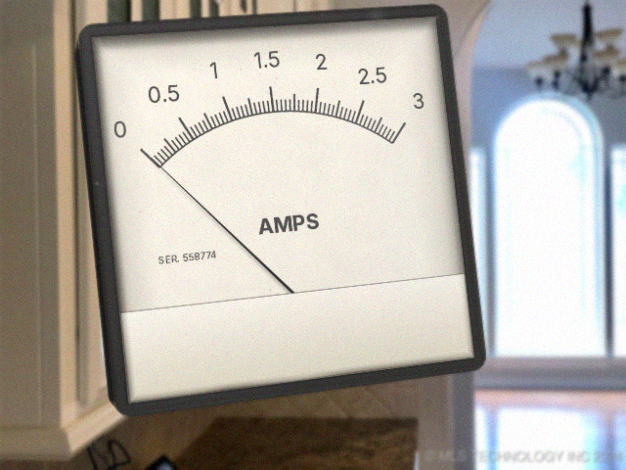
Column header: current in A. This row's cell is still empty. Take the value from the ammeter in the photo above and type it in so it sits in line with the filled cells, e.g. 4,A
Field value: 0,A
